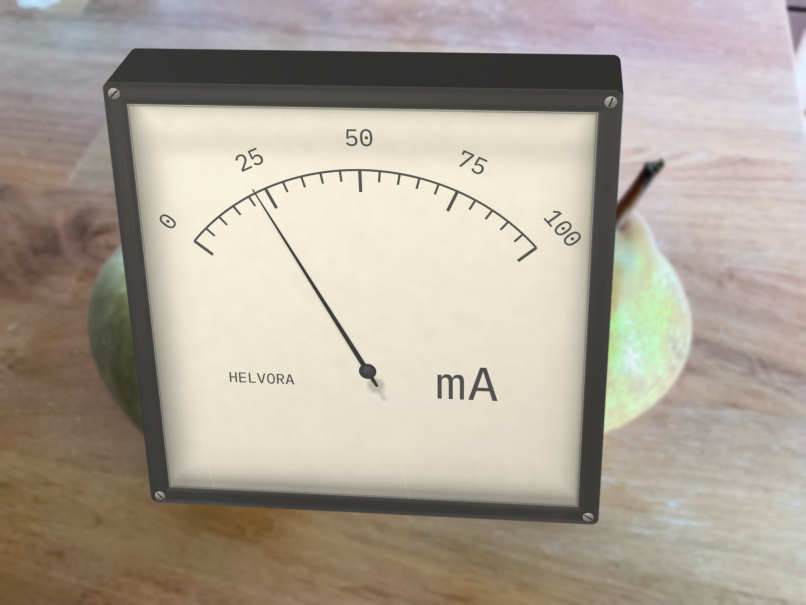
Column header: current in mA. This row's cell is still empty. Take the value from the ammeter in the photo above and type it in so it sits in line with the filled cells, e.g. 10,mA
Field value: 22.5,mA
